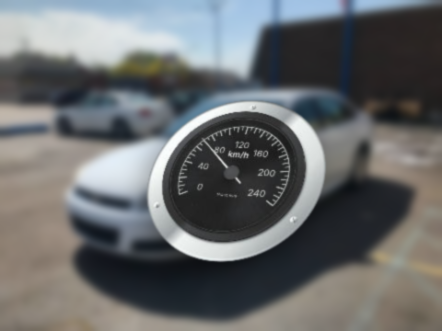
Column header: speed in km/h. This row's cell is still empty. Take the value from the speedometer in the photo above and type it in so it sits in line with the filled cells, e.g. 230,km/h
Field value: 70,km/h
